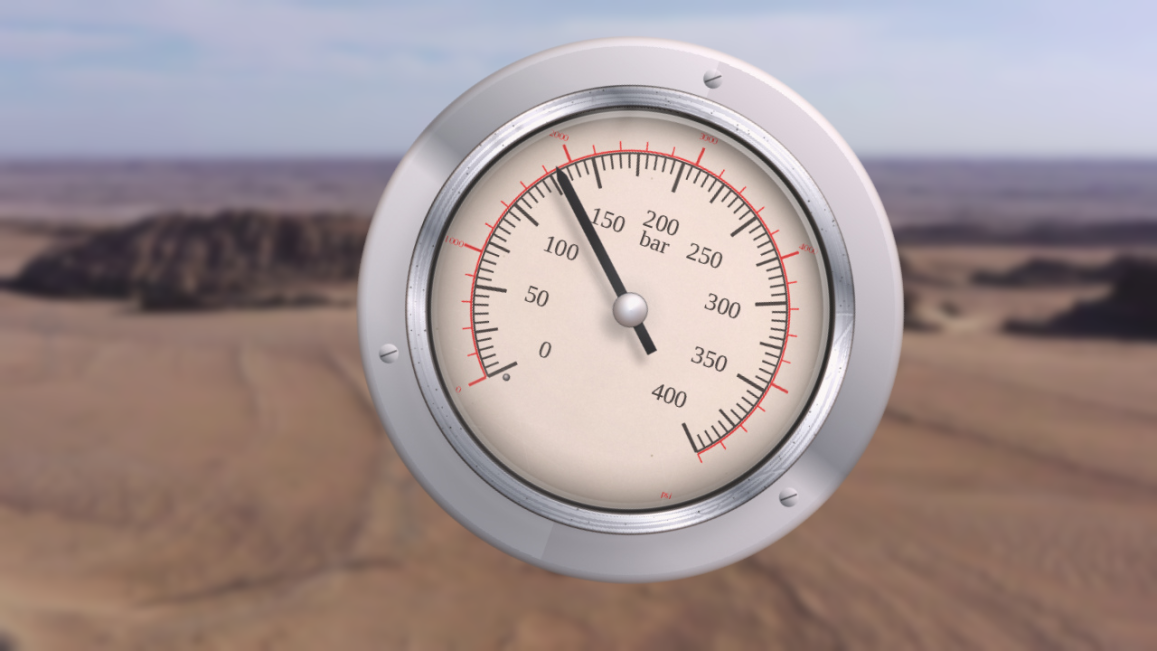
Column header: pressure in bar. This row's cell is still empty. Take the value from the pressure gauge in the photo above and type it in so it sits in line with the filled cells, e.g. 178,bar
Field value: 130,bar
